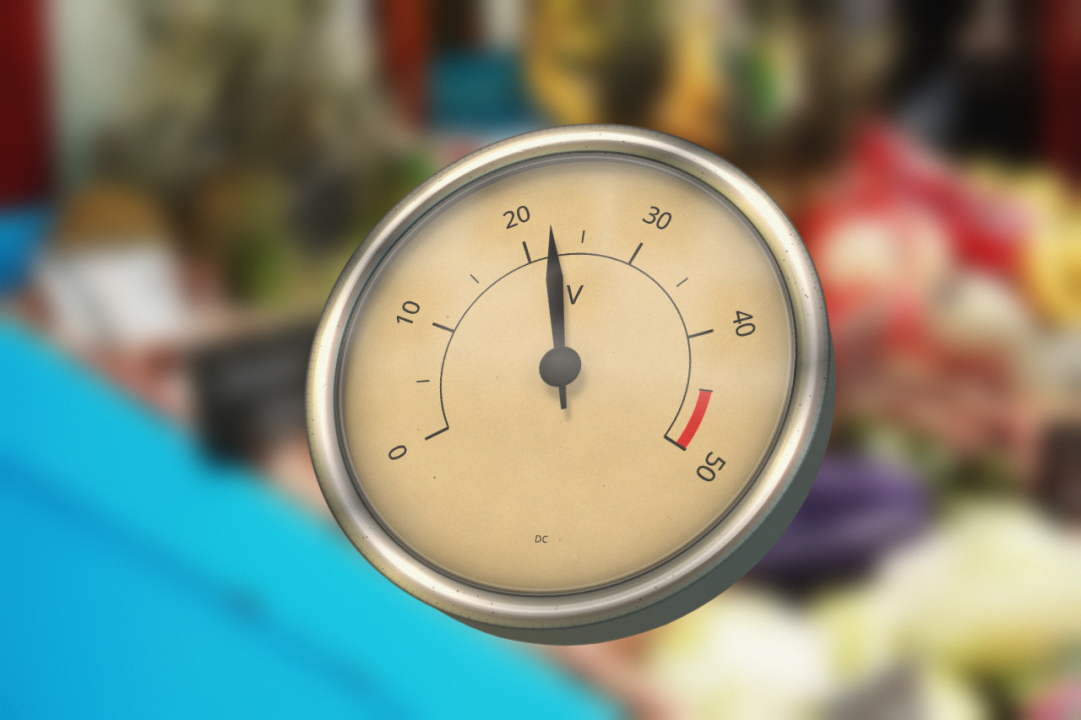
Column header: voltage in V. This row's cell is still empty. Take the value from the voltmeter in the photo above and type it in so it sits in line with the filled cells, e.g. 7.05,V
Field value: 22.5,V
